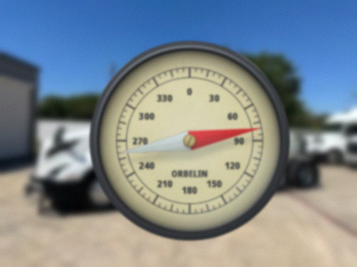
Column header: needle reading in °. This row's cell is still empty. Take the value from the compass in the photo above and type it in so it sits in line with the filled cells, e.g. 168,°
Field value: 80,°
